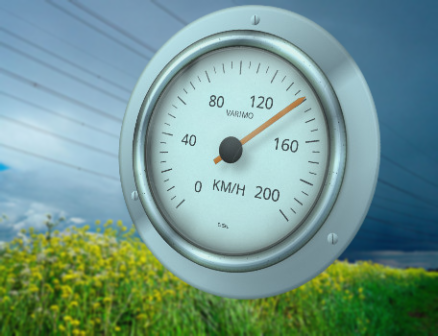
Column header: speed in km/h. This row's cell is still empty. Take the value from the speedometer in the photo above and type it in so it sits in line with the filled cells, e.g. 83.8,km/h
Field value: 140,km/h
